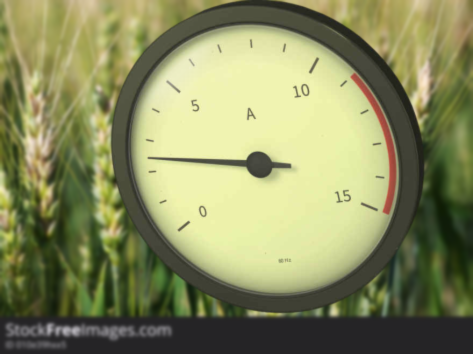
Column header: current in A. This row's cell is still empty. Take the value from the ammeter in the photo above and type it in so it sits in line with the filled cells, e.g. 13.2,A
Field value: 2.5,A
